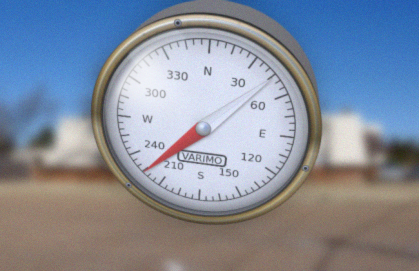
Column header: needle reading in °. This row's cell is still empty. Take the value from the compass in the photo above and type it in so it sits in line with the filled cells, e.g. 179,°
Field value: 225,°
